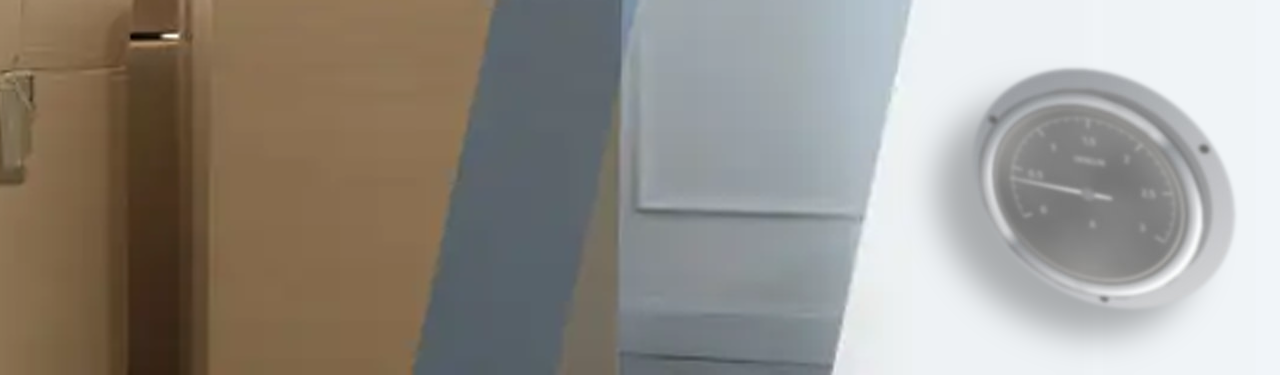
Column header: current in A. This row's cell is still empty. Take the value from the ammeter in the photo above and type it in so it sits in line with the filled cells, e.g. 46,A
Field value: 0.4,A
